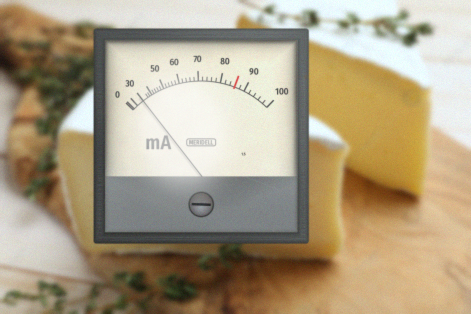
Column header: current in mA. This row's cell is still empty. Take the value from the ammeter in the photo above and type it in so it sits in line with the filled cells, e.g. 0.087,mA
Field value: 30,mA
